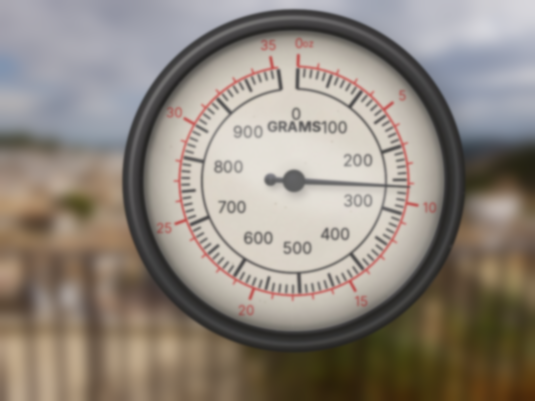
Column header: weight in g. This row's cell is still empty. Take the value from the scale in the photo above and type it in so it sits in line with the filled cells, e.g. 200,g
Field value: 260,g
